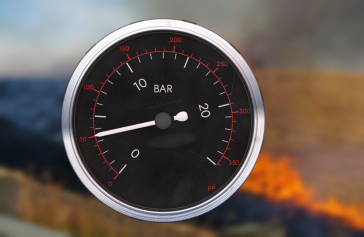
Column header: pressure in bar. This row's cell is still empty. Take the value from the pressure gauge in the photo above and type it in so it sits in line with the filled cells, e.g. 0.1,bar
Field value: 3.5,bar
